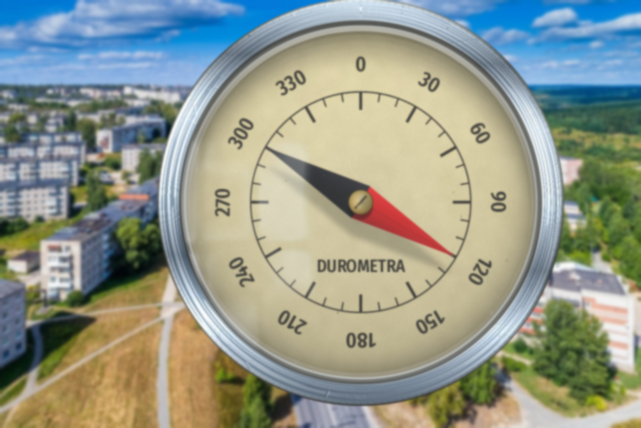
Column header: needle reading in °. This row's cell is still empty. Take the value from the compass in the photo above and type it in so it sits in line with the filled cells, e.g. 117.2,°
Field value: 120,°
